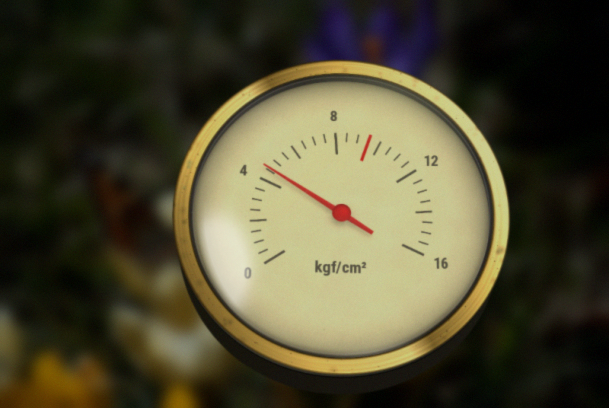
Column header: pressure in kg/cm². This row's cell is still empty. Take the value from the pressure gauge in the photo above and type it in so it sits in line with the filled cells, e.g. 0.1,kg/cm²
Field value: 4.5,kg/cm²
